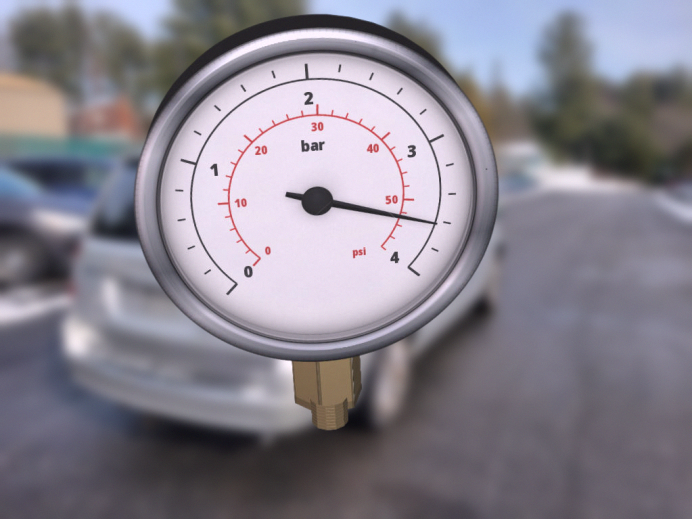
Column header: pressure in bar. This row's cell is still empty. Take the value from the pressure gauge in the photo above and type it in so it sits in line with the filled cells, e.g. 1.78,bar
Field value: 3.6,bar
